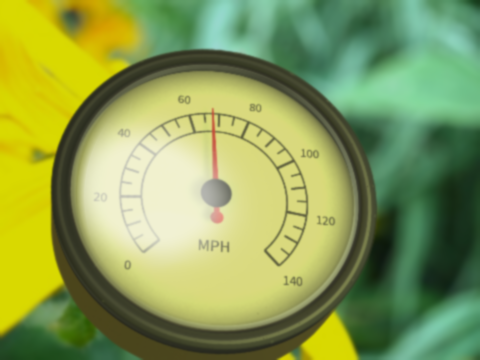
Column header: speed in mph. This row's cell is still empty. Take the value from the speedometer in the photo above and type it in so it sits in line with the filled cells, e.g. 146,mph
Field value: 67.5,mph
